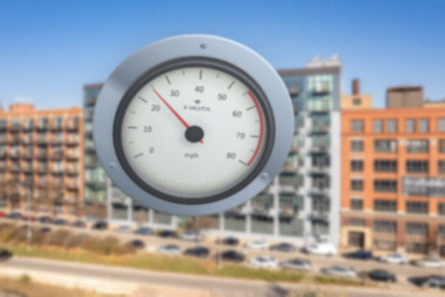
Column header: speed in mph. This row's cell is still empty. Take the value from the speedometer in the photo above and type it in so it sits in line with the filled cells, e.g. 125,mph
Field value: 25,mph
